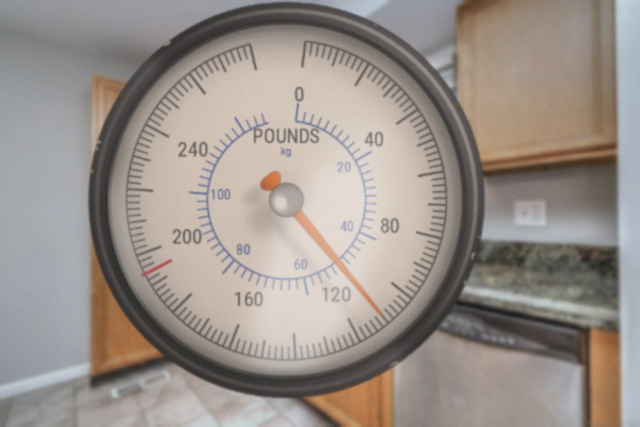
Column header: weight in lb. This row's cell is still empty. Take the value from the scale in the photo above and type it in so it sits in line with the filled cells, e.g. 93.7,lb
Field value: 110,lb
